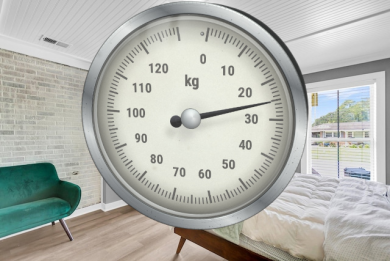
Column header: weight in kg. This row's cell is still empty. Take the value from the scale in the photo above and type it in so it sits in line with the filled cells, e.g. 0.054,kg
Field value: 25,kg
